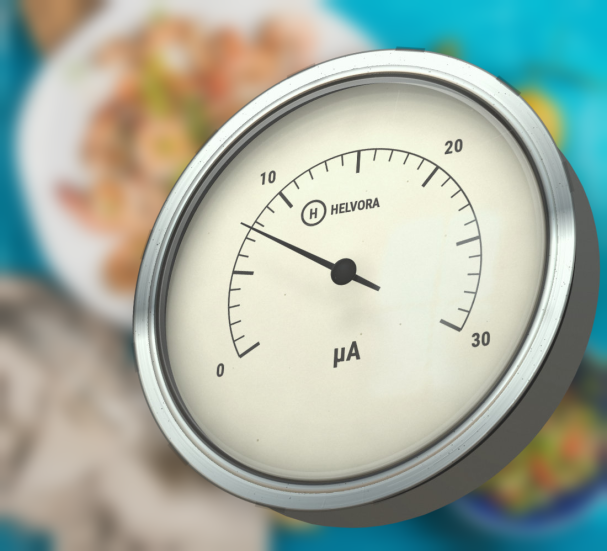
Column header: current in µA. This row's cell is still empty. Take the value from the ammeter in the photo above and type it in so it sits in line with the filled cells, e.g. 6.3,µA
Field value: 7.5,µA
